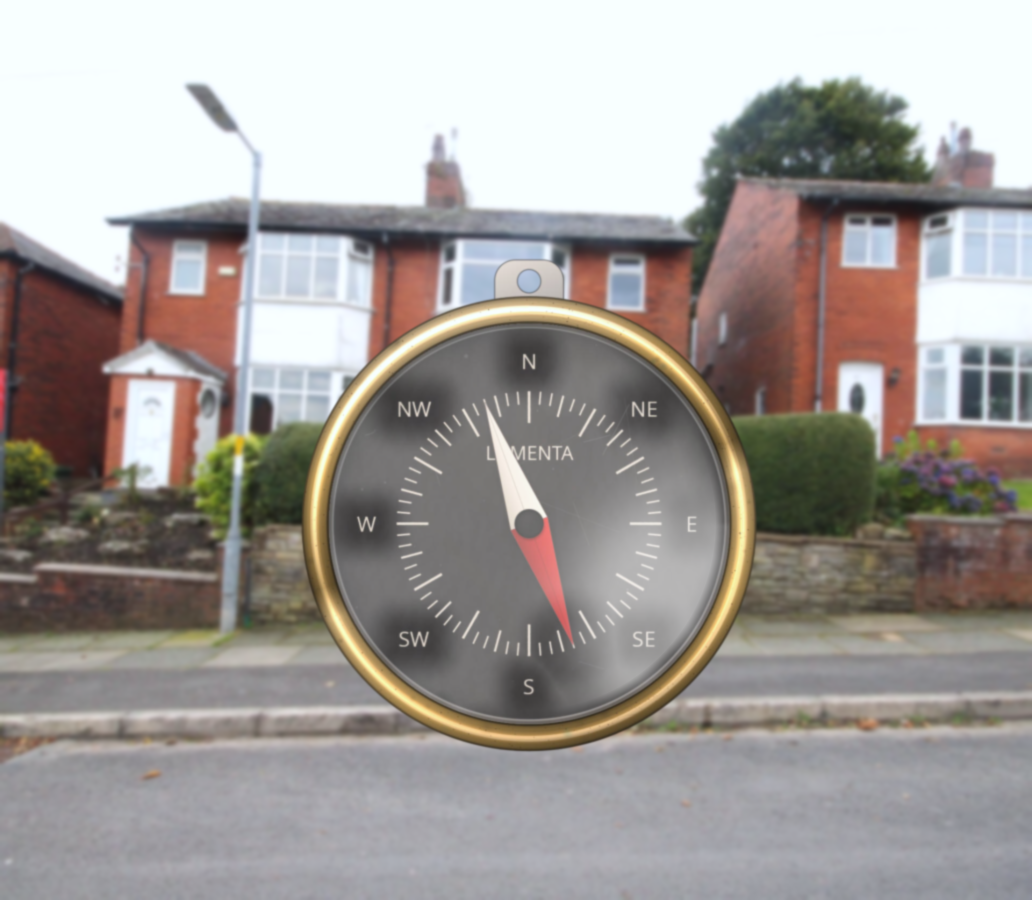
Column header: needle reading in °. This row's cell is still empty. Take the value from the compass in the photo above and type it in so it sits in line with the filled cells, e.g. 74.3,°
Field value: 160,°
